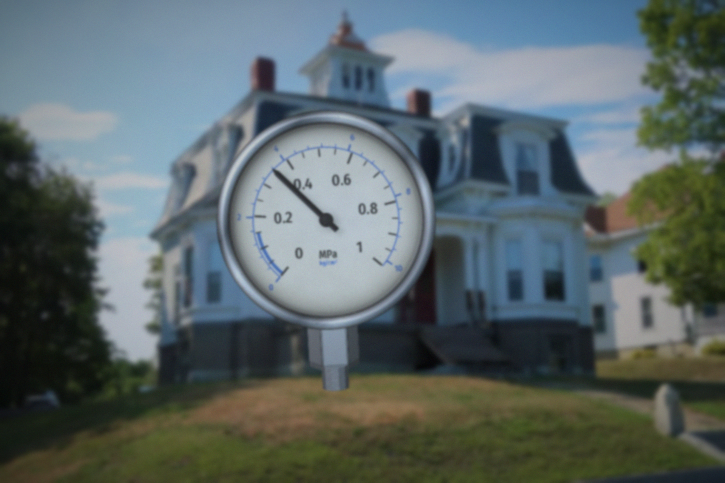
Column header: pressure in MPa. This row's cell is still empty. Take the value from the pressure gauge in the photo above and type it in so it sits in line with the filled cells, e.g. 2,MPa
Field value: 0.35,MPa
